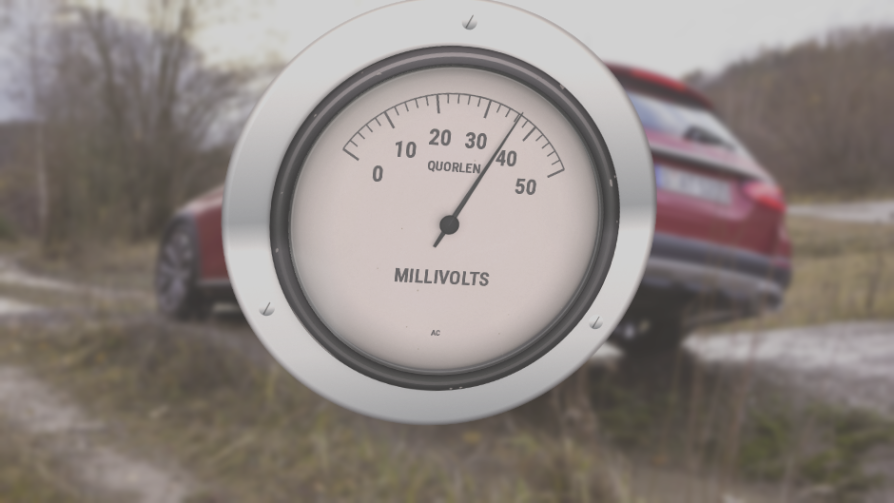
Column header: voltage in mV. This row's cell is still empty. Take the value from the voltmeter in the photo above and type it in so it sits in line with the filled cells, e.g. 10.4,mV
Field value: 36,mV
